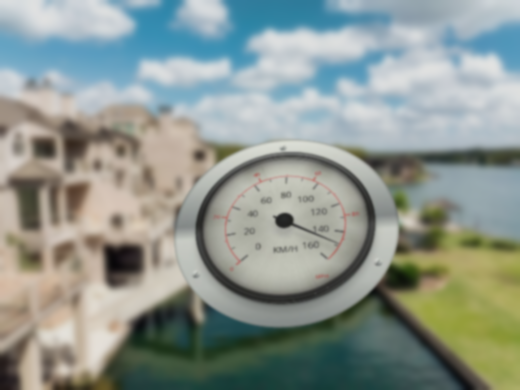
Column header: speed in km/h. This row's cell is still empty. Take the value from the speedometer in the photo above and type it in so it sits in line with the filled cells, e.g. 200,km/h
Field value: 150,km/h
